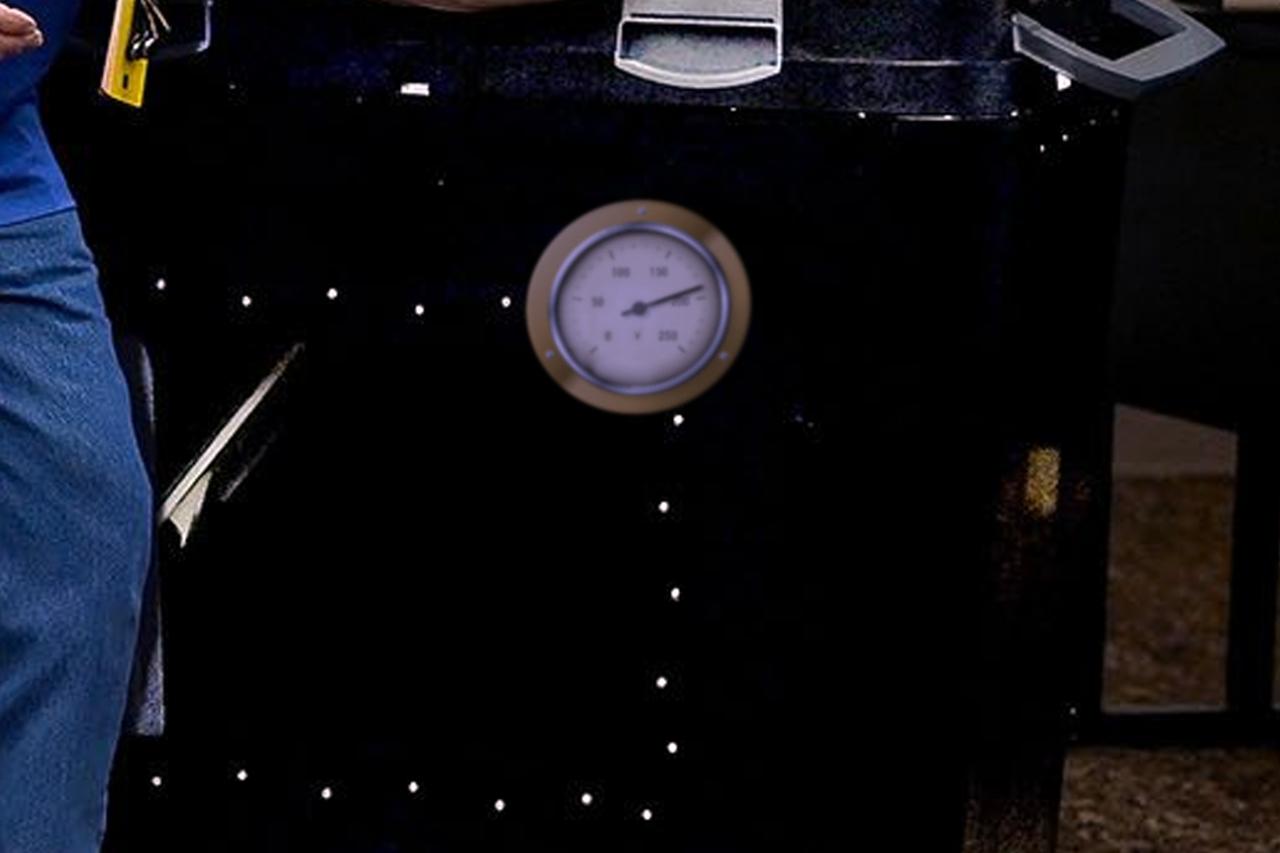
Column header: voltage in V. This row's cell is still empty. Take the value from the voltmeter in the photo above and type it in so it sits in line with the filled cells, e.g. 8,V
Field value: 190,V
